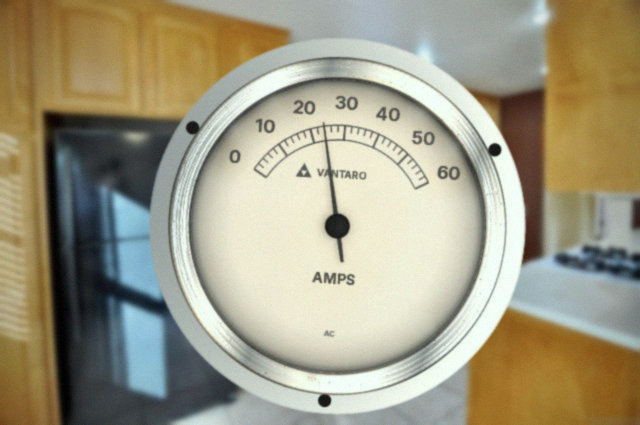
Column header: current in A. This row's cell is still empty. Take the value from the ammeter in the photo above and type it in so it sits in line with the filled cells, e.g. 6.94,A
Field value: 24,A
